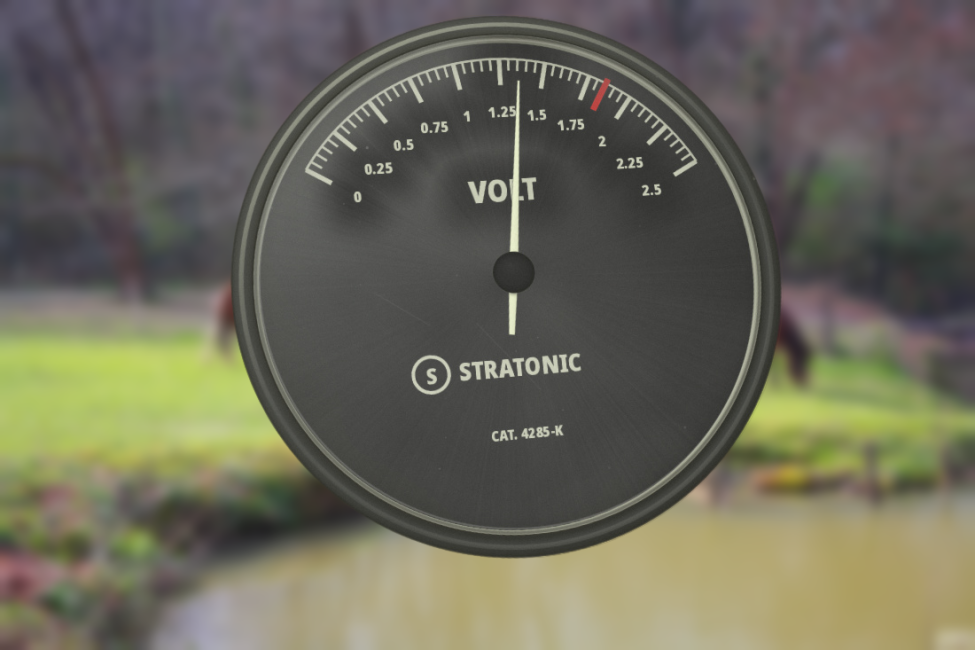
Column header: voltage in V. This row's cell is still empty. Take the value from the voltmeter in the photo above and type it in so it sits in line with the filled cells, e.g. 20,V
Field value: 1.35,V
